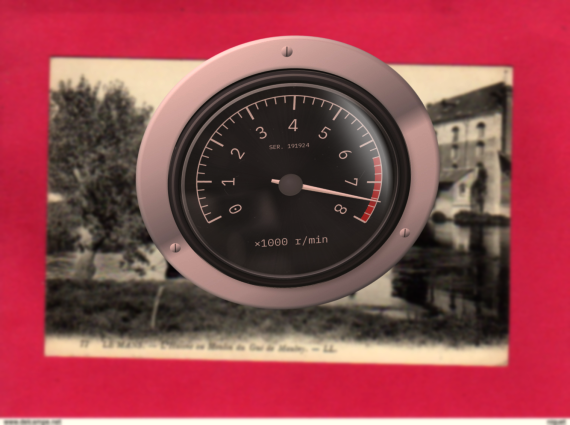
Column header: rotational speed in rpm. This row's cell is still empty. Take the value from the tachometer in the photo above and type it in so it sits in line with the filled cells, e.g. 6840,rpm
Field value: 7400,rpm
